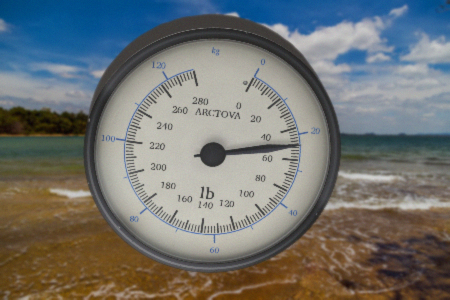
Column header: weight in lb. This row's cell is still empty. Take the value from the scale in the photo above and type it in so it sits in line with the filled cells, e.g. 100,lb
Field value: 50,lb
